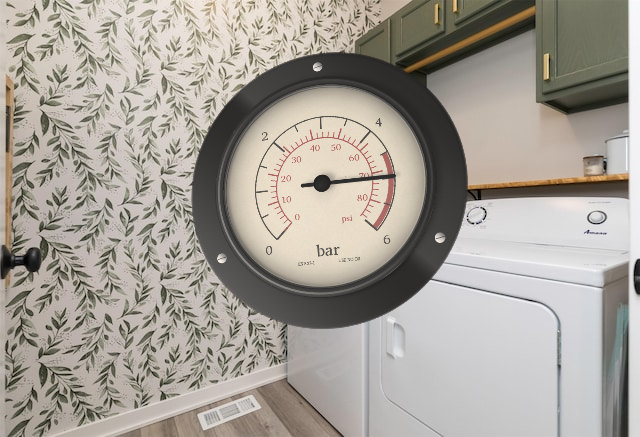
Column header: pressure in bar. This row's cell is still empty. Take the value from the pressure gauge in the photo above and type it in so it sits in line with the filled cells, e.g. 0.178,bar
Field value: 5,bar
